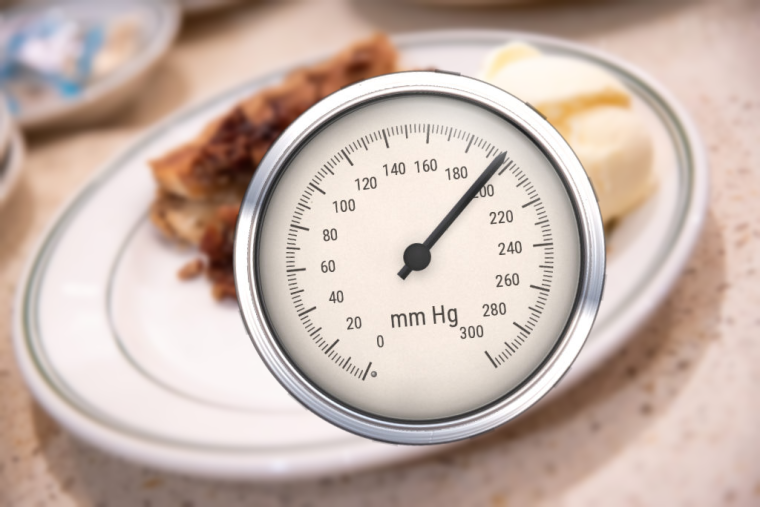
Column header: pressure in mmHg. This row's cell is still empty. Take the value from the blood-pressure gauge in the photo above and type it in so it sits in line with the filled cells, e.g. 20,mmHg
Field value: 196,mmHg
